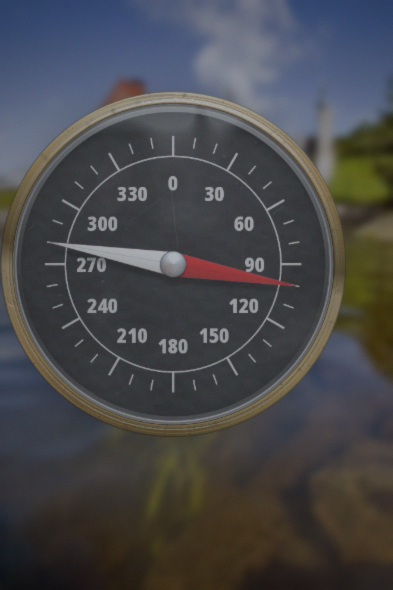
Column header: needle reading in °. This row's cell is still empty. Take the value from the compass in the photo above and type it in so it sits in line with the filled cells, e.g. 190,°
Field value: 100,°
